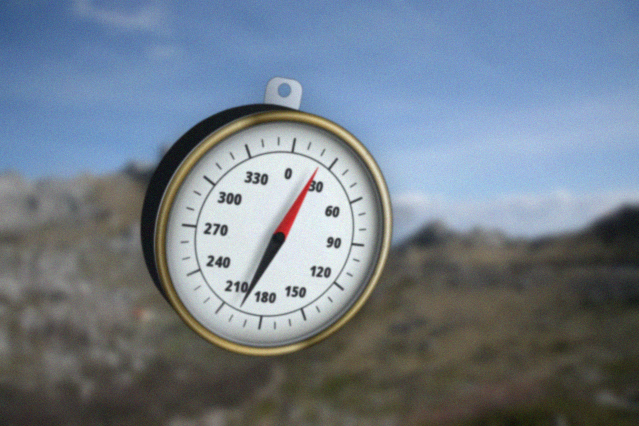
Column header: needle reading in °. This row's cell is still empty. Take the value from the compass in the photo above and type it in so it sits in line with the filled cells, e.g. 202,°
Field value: 20,°
